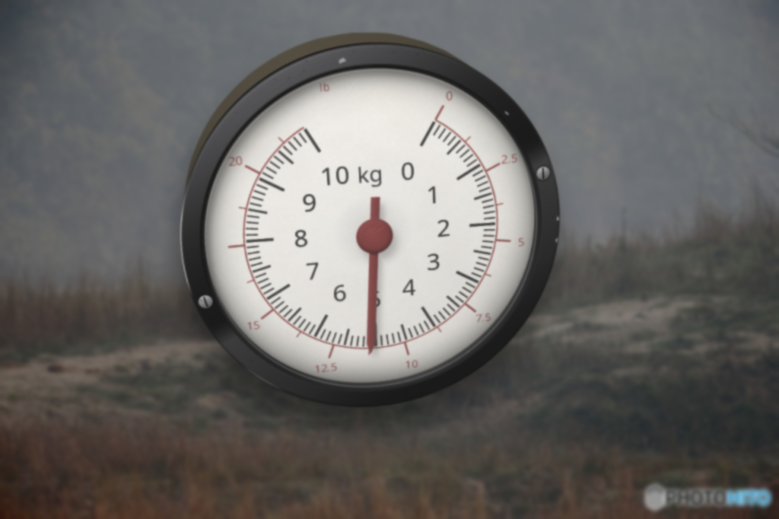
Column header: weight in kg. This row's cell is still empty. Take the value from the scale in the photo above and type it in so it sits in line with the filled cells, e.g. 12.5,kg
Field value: 5.1,kg
